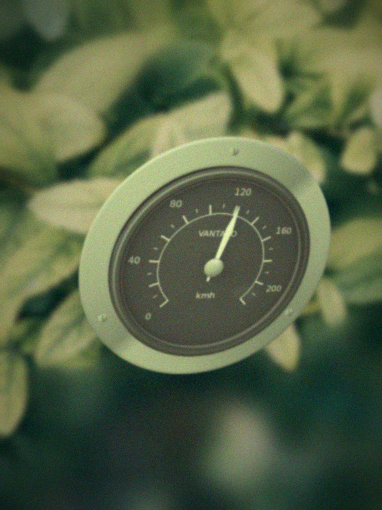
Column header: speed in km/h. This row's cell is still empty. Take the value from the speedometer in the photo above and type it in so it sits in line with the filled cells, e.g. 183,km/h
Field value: 120,km/h
